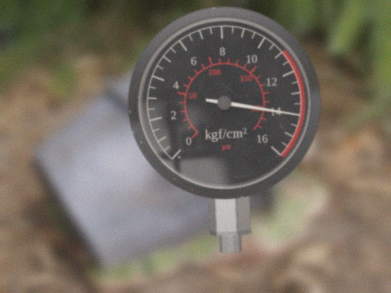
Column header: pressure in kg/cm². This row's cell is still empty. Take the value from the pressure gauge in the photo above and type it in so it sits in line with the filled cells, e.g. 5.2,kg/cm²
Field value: 14,kg/cm²
